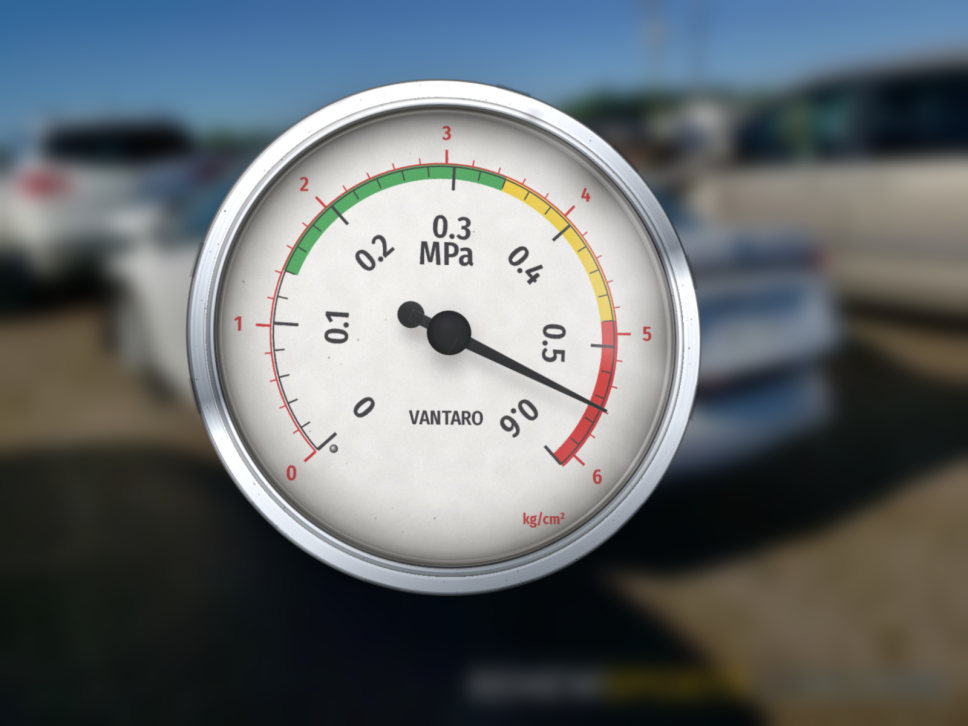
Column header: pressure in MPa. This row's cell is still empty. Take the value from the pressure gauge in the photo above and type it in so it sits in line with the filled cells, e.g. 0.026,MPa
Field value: 0.55,MPa
